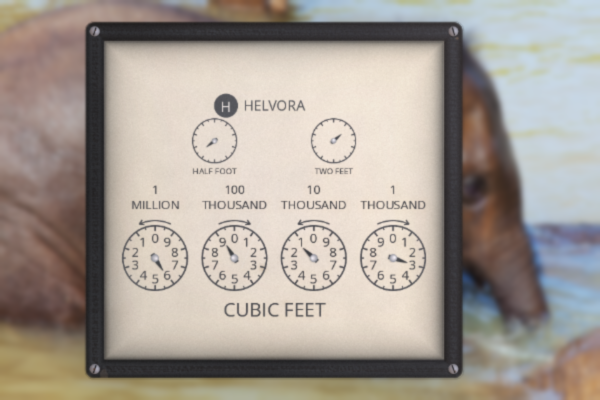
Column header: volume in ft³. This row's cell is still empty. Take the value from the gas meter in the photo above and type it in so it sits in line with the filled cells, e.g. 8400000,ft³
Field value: 591300,ft³
